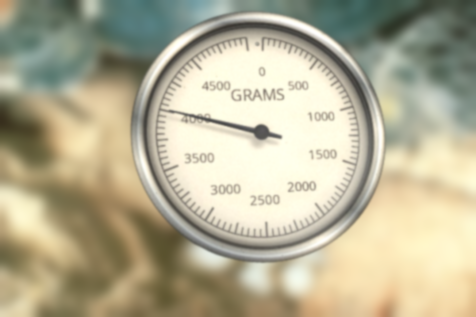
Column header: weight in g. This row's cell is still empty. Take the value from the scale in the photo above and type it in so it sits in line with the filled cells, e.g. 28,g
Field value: 4000,g
